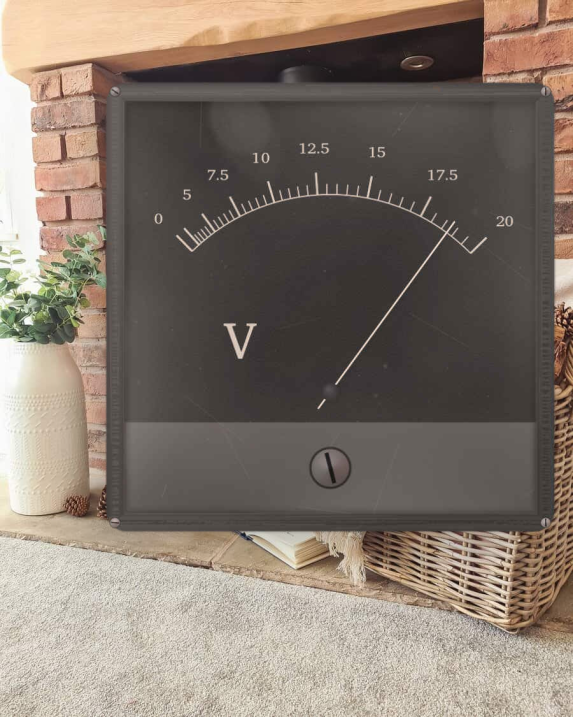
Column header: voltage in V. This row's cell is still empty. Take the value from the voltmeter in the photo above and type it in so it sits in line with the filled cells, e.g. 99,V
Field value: 18.75,V
